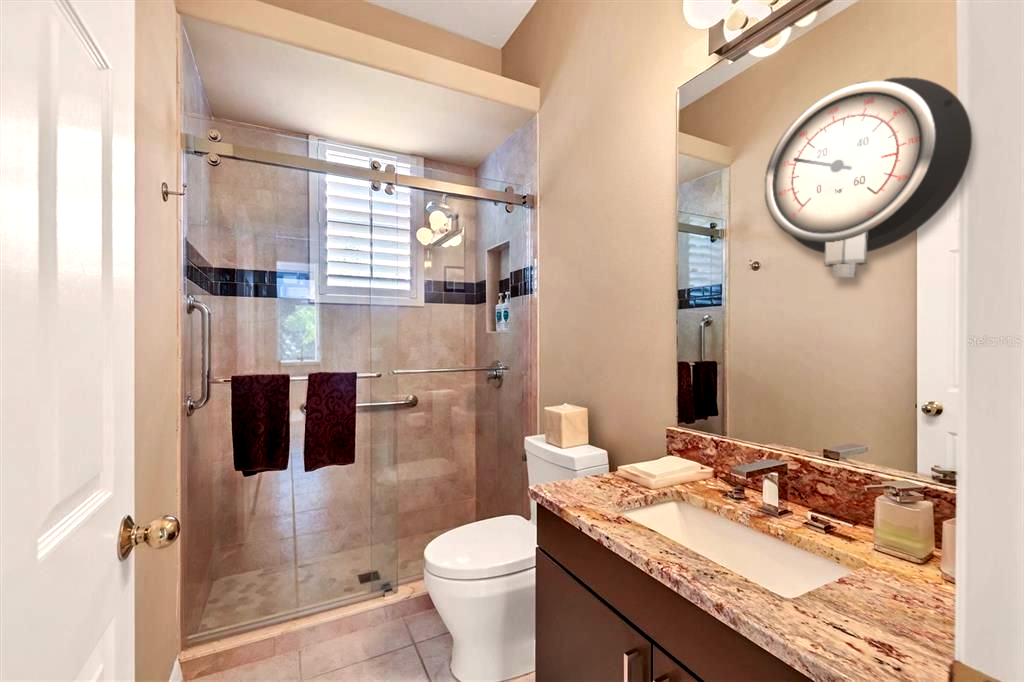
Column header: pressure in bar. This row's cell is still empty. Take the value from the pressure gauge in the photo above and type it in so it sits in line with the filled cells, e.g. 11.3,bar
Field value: 15,bar
